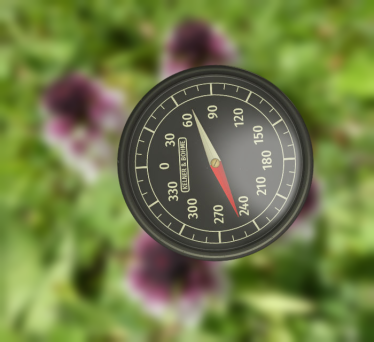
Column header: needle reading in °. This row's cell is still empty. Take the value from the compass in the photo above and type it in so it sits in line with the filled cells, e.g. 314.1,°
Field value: 250,°
